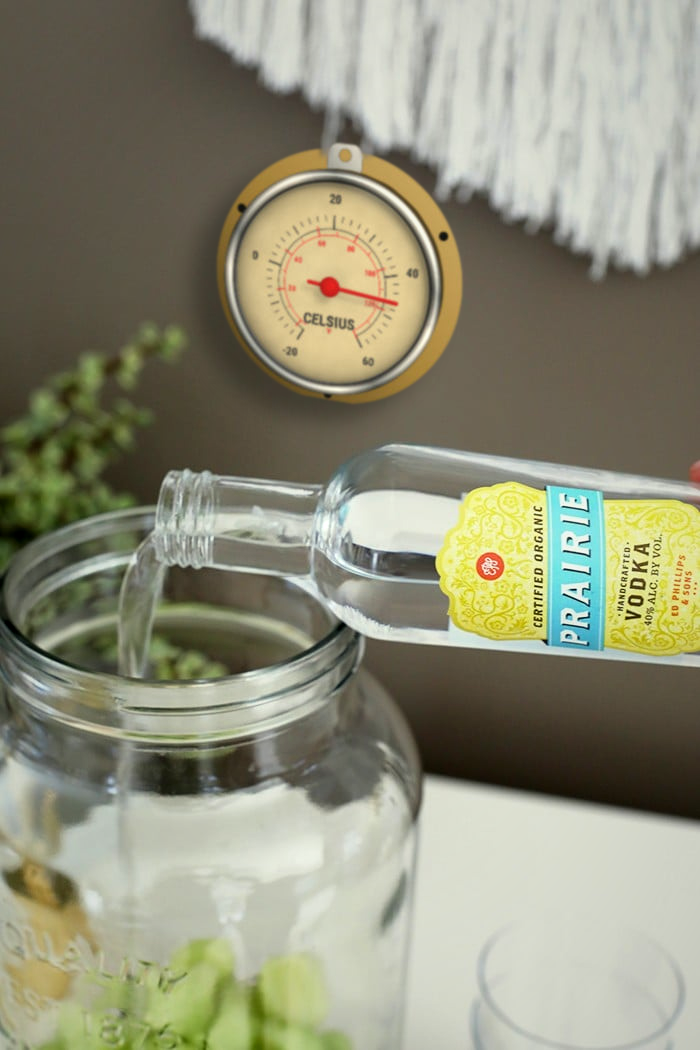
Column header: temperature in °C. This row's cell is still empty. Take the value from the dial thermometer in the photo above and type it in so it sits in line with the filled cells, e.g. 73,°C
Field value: 46,°C
